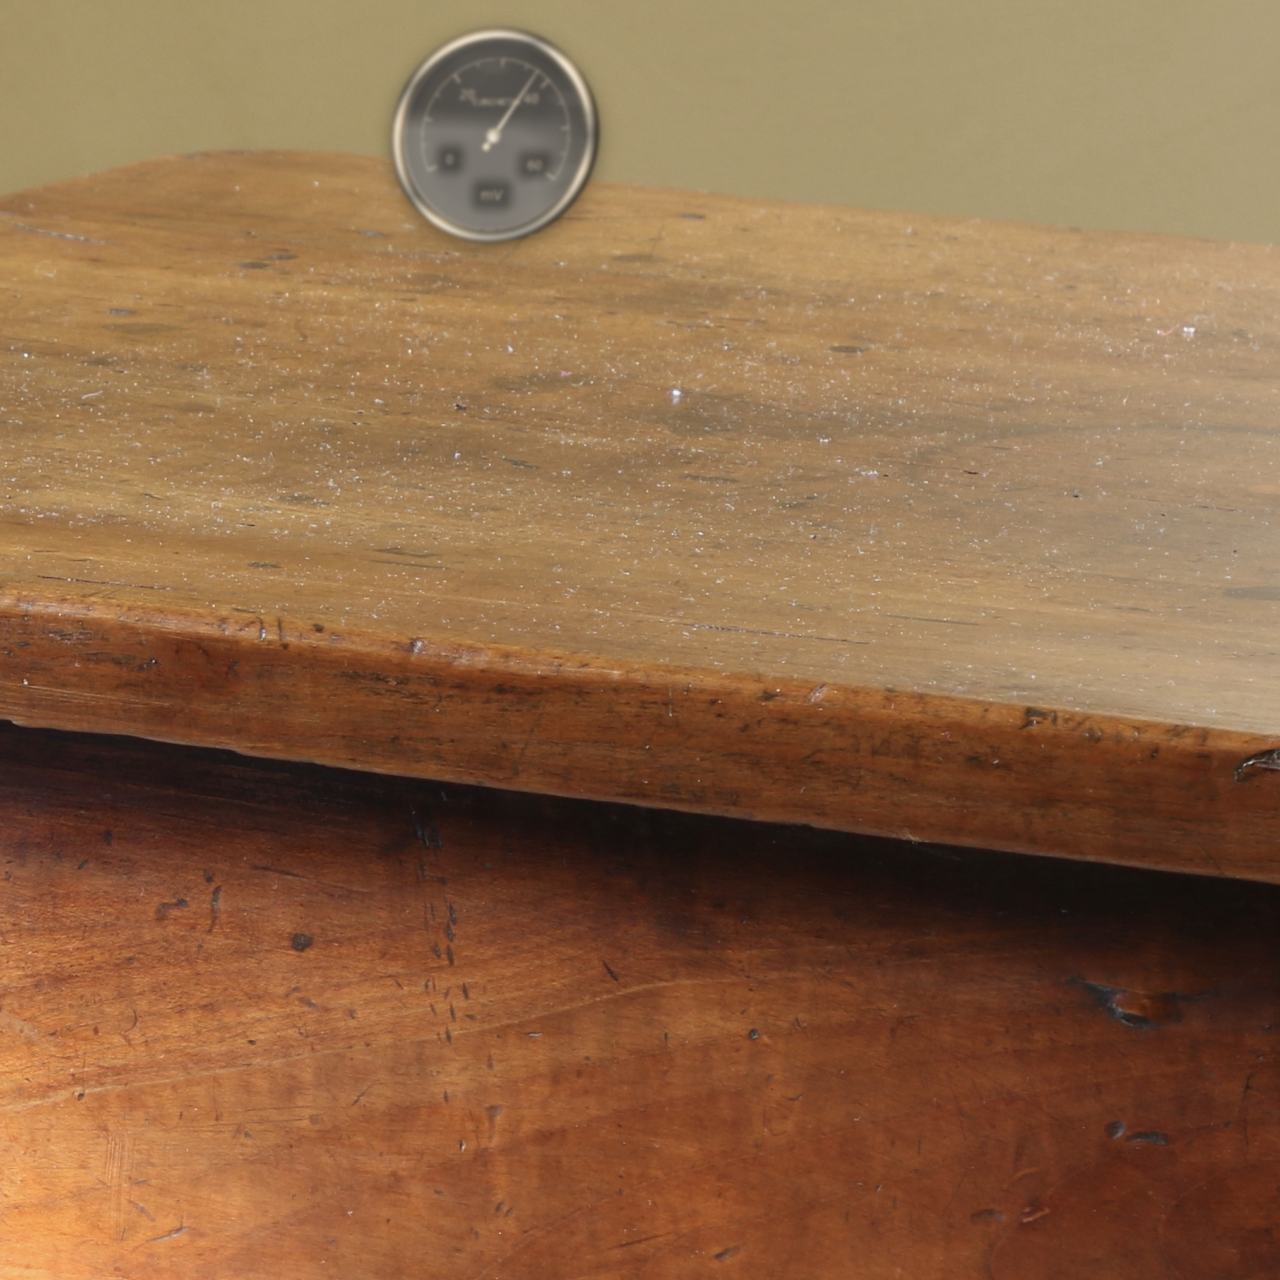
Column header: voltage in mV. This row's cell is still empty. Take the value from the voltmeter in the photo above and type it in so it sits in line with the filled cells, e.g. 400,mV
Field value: 37.5,mV
